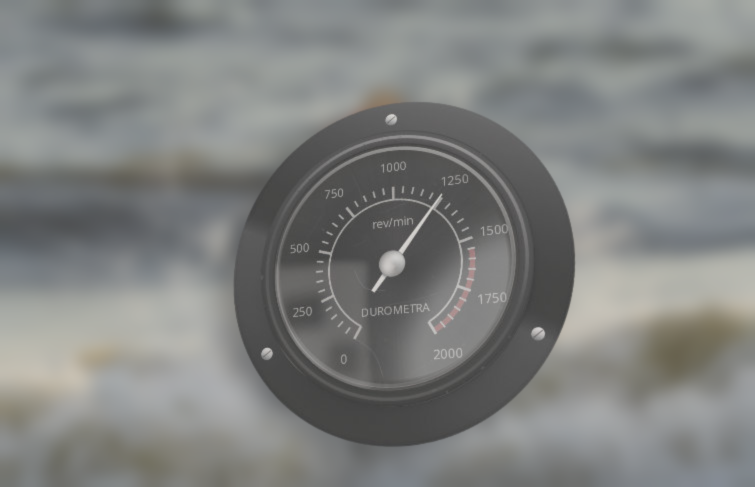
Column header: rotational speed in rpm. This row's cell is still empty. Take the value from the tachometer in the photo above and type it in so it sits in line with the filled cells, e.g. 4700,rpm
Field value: 1250,rpm
